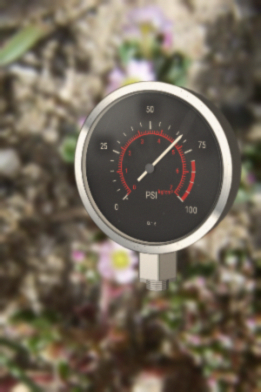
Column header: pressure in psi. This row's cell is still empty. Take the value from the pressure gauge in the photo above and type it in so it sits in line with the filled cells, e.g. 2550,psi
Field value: 67.5,psi
